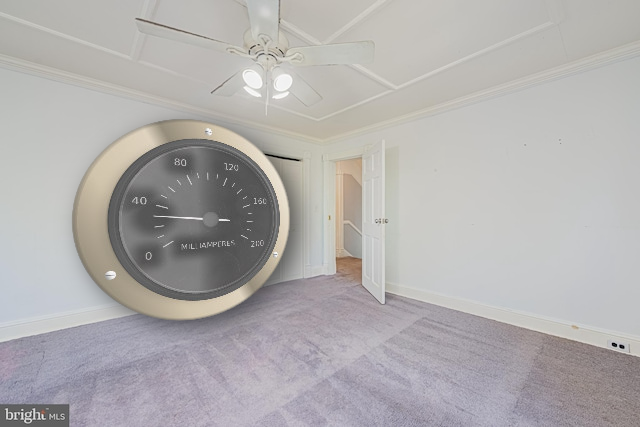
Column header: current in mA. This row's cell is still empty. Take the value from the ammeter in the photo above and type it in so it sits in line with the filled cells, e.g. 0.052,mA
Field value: 30,mA
